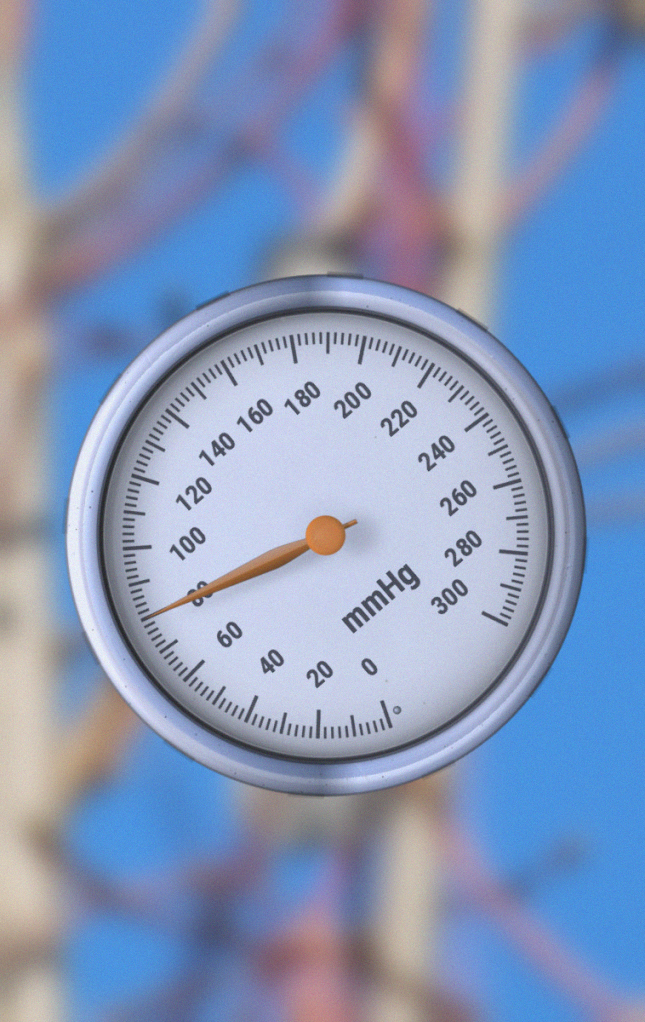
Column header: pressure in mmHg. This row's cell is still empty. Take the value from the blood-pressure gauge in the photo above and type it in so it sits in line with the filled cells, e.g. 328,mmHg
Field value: 80,mmHg
